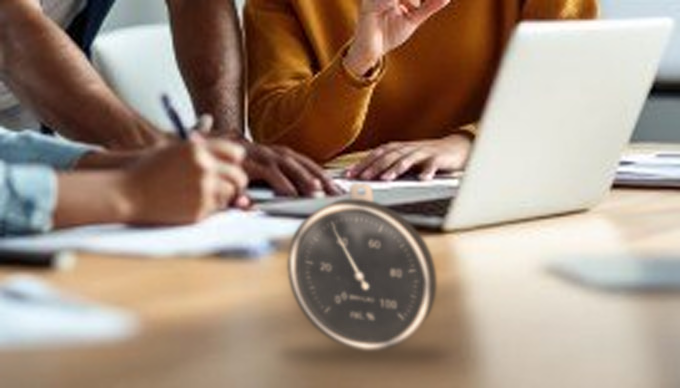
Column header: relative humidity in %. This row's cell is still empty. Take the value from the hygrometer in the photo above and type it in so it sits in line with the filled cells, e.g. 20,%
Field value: 40,%
